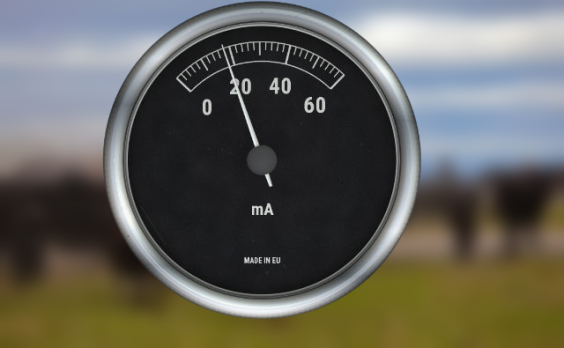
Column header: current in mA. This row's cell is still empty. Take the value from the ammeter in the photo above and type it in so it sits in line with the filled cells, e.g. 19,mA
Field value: 18,mA
